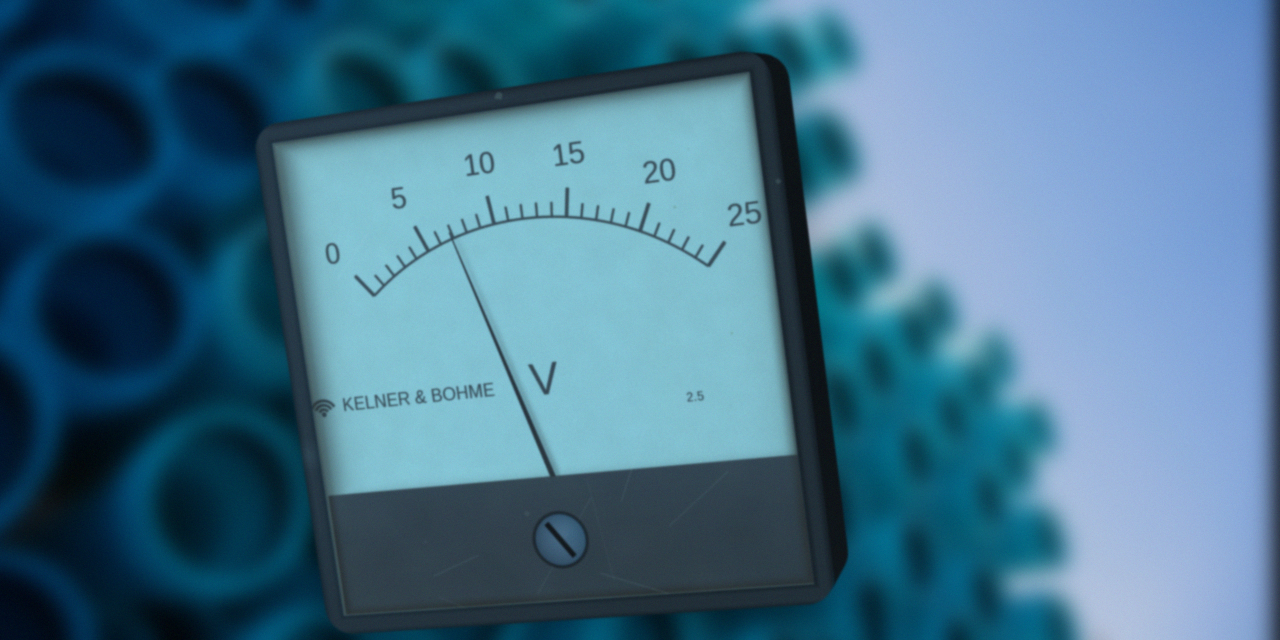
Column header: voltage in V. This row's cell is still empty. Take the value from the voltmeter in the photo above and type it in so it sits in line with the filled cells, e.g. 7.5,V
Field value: 7,V
